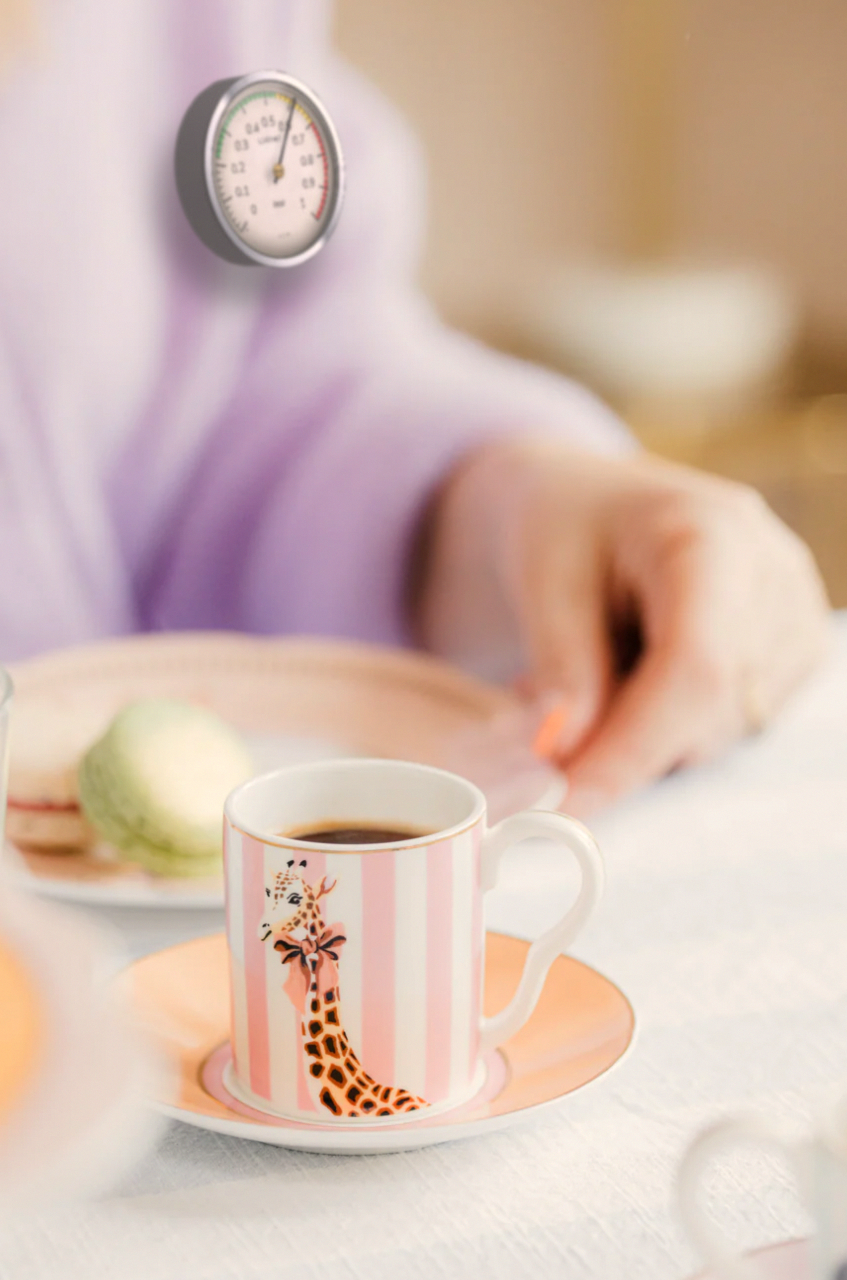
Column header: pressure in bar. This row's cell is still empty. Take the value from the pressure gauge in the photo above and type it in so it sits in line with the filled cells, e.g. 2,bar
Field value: 0.6,bar
